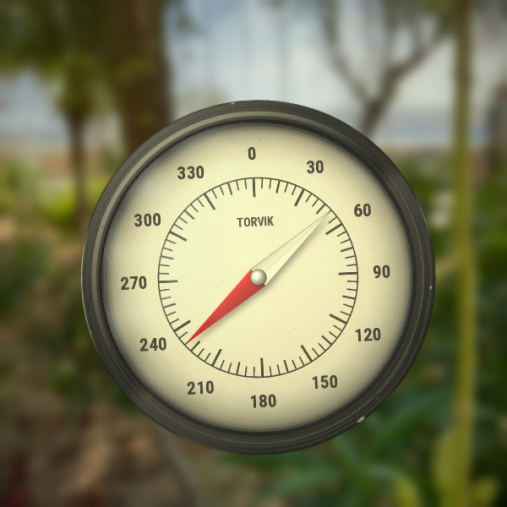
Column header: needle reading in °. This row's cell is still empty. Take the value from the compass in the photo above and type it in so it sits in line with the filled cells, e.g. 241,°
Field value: 230,°
